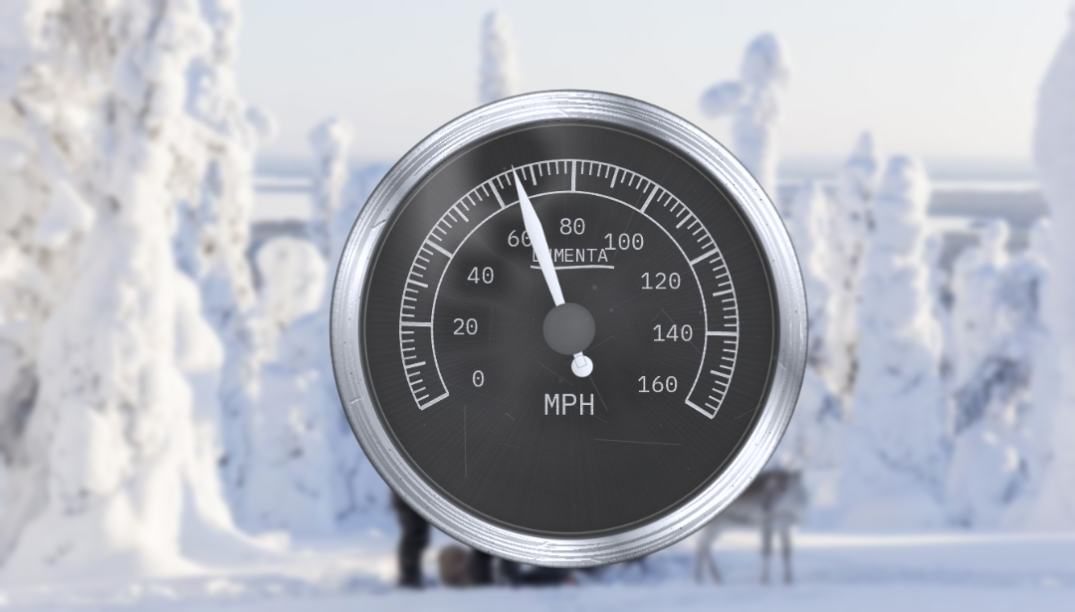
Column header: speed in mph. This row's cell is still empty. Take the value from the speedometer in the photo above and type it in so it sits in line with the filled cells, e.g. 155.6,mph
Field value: 66,mph
